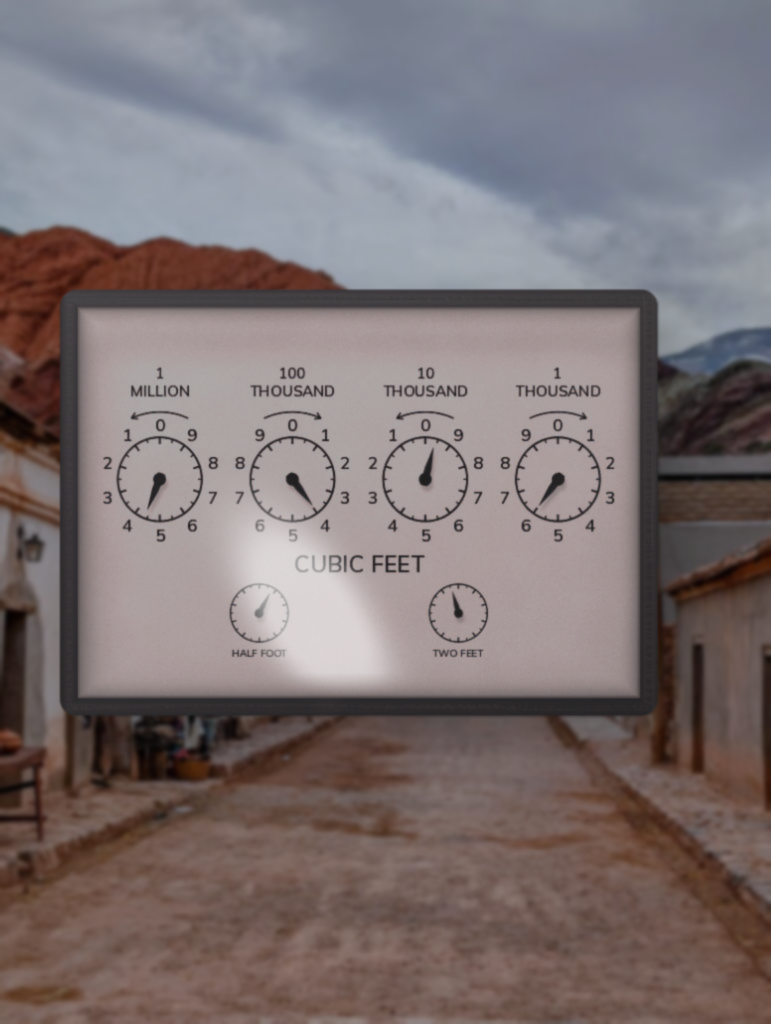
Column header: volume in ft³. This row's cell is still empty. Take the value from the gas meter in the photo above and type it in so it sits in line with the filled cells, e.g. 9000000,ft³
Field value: 439600,ft³
